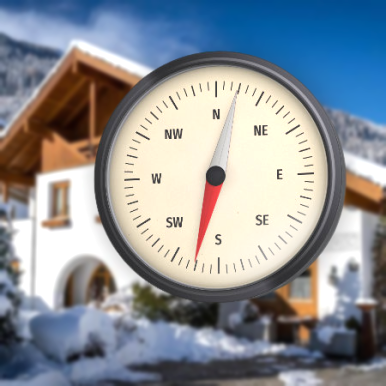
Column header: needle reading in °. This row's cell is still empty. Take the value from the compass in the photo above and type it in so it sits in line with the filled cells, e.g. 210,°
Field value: 195,°
